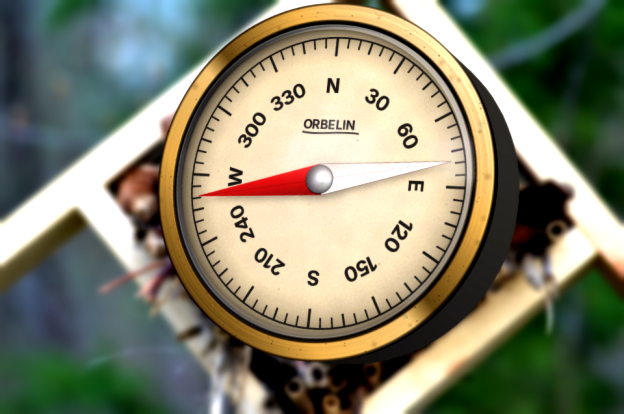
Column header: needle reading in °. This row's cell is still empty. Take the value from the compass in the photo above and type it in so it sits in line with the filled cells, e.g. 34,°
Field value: 260,°
